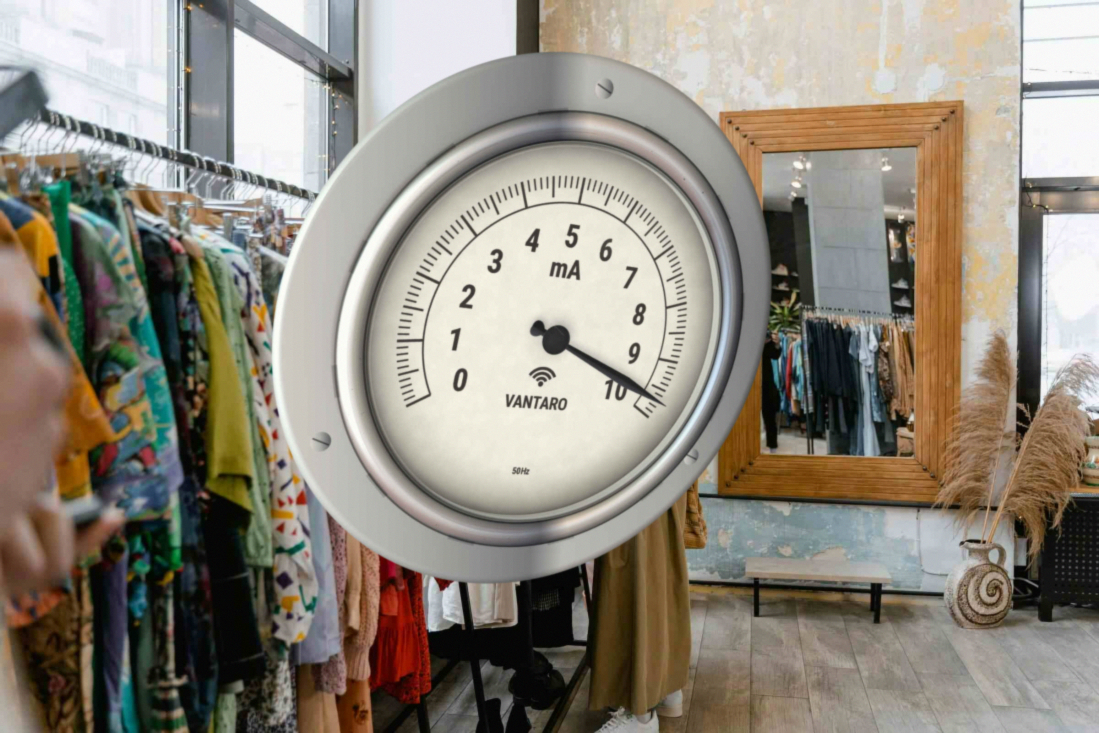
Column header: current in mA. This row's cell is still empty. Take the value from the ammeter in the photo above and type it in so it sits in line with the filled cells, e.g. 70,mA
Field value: 9.7,mA
